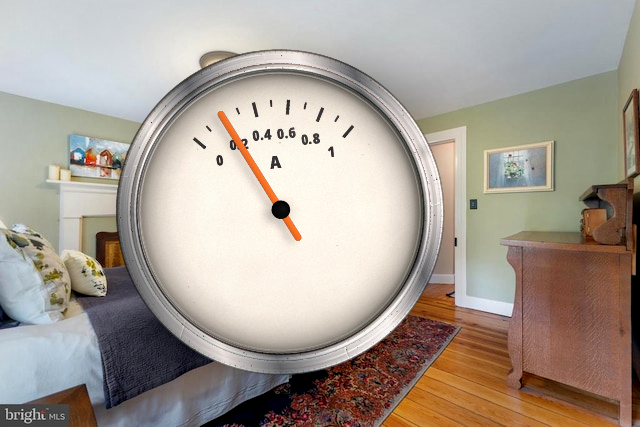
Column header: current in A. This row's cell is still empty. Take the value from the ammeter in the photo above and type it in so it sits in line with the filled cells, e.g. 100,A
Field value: 0.2,A
